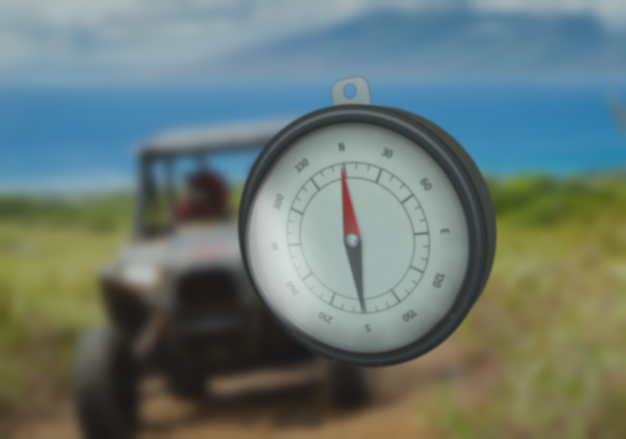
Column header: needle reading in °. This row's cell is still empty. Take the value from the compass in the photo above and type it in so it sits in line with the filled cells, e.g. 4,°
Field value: 0,°
